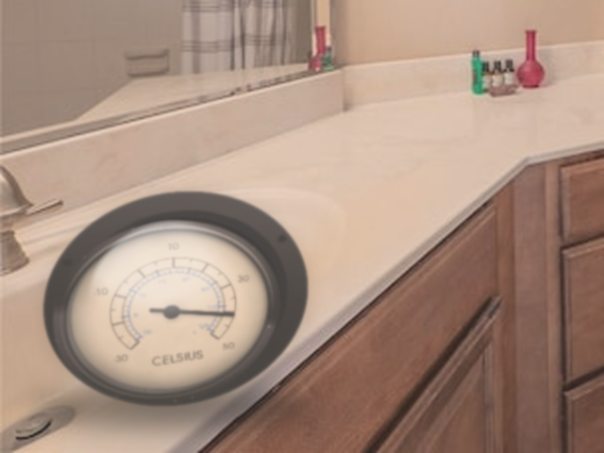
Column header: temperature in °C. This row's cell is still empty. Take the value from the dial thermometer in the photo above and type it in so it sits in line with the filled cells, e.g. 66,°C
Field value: 40,°C
